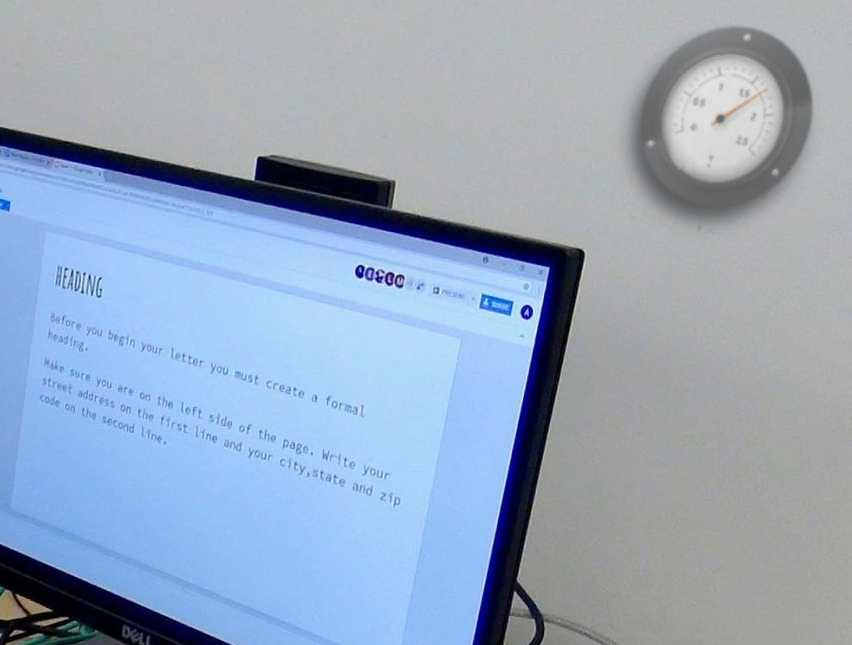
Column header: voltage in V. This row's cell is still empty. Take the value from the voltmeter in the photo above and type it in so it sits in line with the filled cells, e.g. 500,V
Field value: 1.7,V
